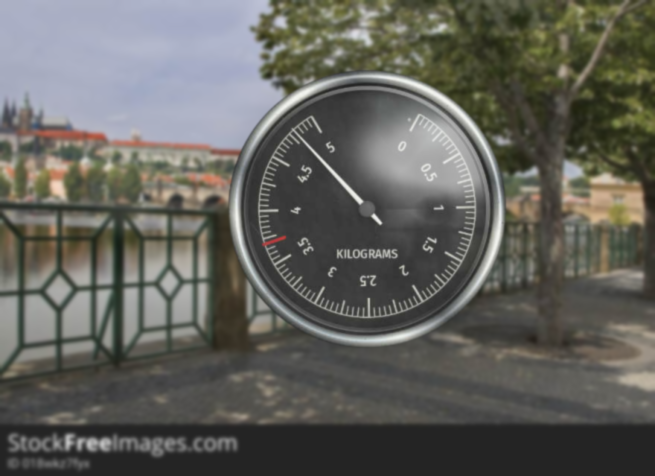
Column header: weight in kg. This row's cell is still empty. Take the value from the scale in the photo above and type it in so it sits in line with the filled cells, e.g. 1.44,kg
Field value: 4.8,kg
